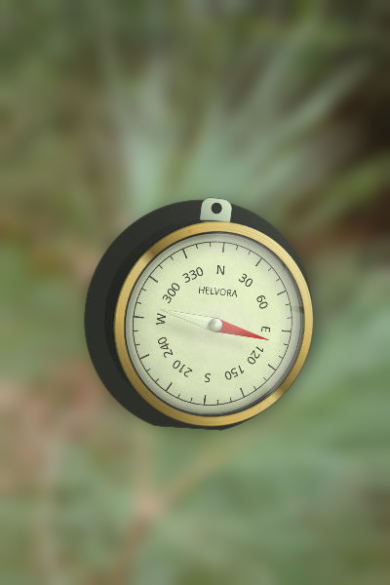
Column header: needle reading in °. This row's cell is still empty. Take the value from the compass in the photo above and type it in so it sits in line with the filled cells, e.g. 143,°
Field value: 100,°
